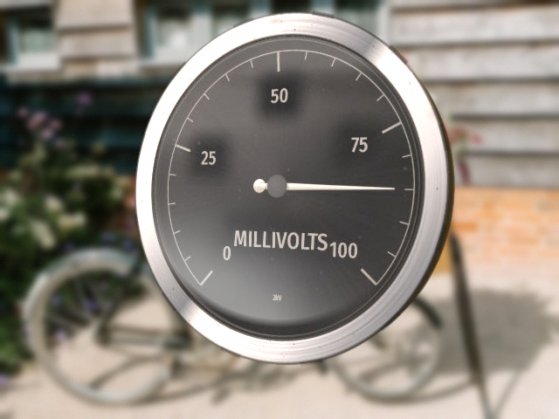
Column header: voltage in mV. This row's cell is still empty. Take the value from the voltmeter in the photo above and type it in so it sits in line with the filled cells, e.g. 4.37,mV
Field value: 85,mV
